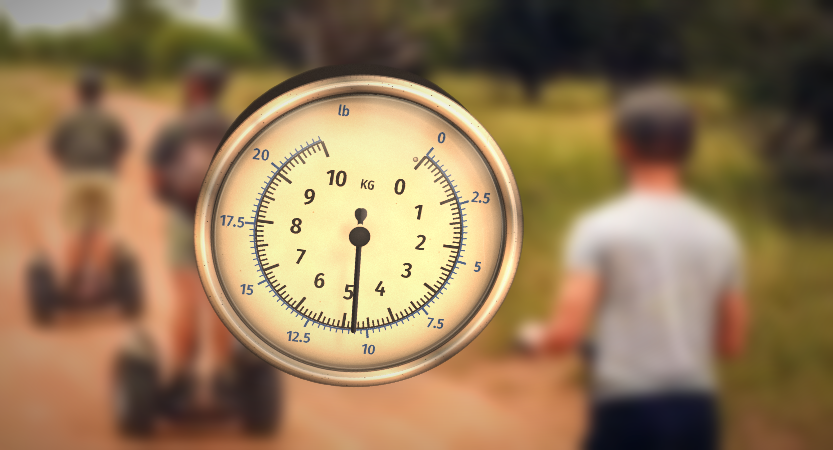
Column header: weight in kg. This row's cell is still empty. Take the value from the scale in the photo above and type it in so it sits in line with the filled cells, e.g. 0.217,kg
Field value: 4.8,kg
